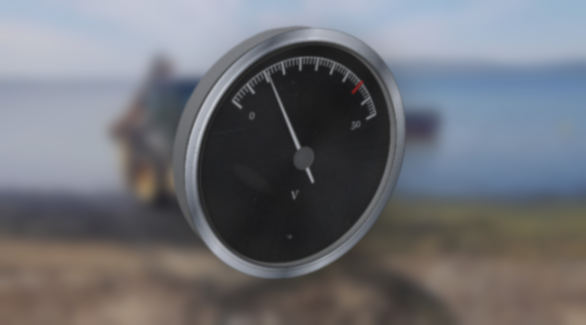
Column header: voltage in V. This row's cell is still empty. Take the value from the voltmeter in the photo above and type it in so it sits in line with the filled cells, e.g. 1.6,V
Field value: 10,V
